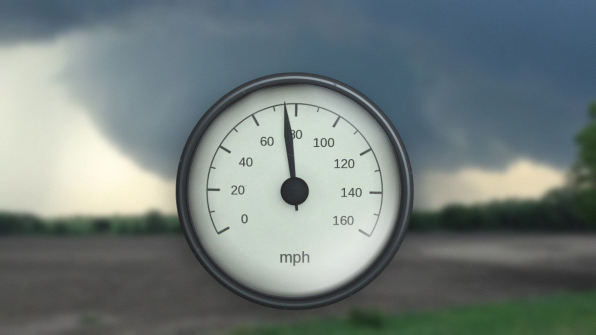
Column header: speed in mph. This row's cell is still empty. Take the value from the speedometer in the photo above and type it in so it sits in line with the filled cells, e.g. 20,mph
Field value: 75,mph
